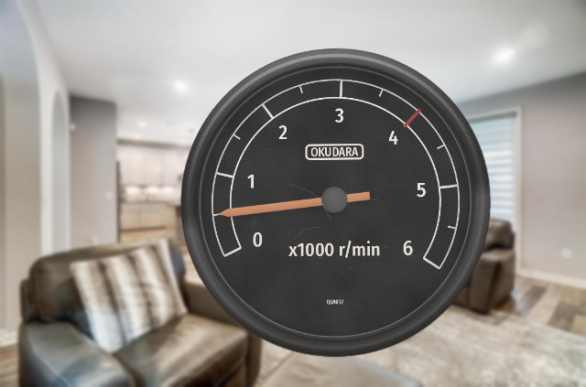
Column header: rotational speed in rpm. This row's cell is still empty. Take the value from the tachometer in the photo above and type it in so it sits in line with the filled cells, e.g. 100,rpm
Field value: 500,rpm
